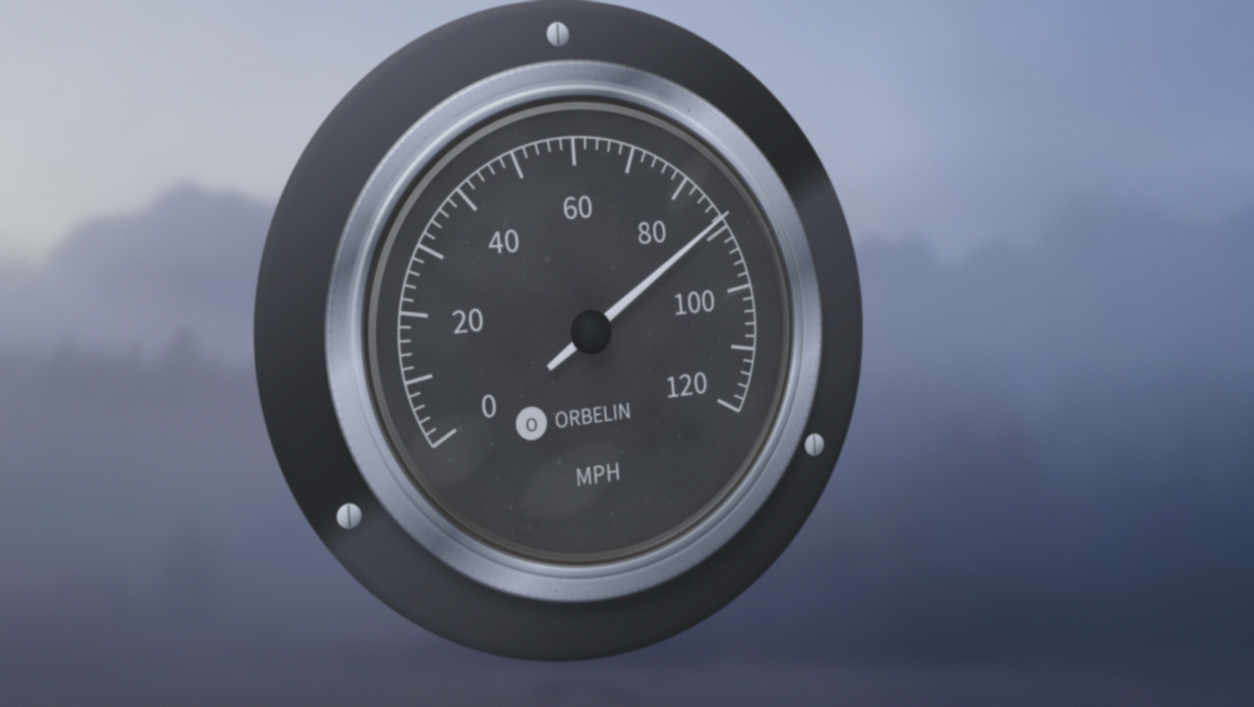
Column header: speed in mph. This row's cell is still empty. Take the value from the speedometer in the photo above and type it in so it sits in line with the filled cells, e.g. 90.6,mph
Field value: 88,mph
